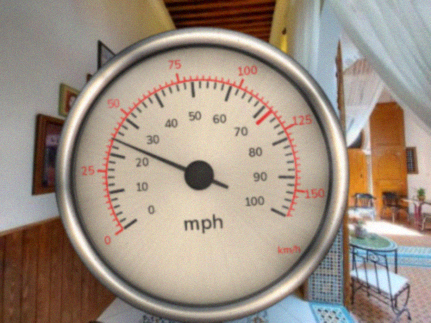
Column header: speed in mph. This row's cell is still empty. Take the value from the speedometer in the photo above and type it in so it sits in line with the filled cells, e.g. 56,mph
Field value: 24,mph
